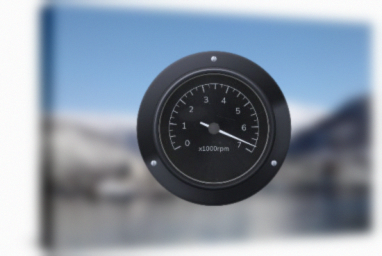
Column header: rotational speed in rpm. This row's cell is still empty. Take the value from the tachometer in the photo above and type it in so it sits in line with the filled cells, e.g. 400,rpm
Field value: 6750,rpm
